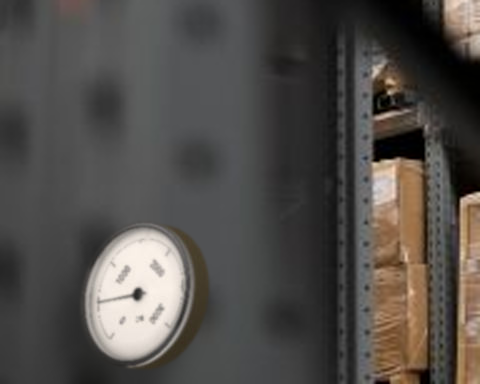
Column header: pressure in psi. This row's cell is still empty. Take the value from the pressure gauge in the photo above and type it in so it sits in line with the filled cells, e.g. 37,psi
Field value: 500,psi
